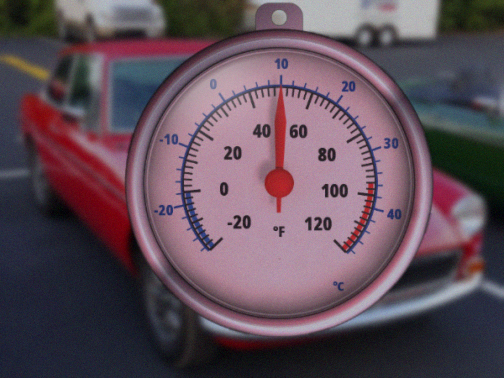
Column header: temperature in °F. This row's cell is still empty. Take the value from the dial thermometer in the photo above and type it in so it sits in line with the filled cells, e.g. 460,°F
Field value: 50,°F
